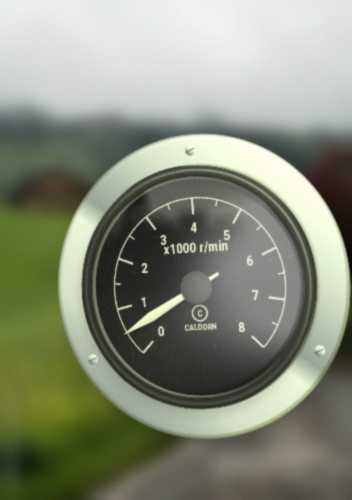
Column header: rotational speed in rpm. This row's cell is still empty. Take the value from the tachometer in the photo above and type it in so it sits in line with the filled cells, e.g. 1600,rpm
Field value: 500,rpm
